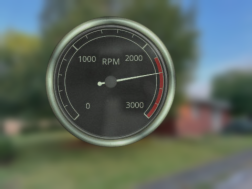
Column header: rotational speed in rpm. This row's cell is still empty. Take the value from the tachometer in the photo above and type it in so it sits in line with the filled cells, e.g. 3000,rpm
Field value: 2400,rpm
